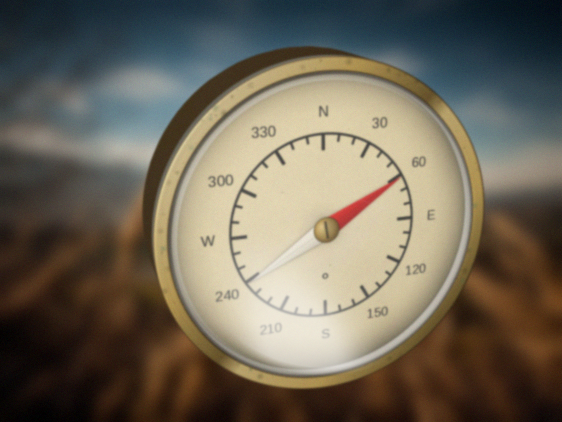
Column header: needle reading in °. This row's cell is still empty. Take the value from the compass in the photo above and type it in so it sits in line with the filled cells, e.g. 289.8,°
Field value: 60,°
